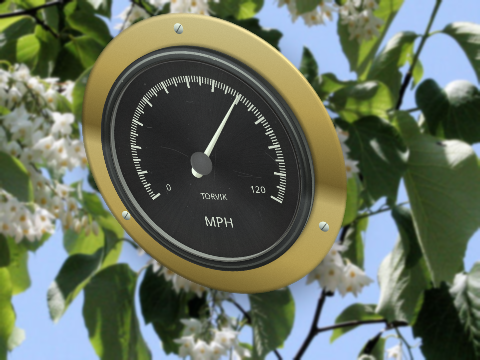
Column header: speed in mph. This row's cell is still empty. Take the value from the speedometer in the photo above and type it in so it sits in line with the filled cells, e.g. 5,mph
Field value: 80,mph
